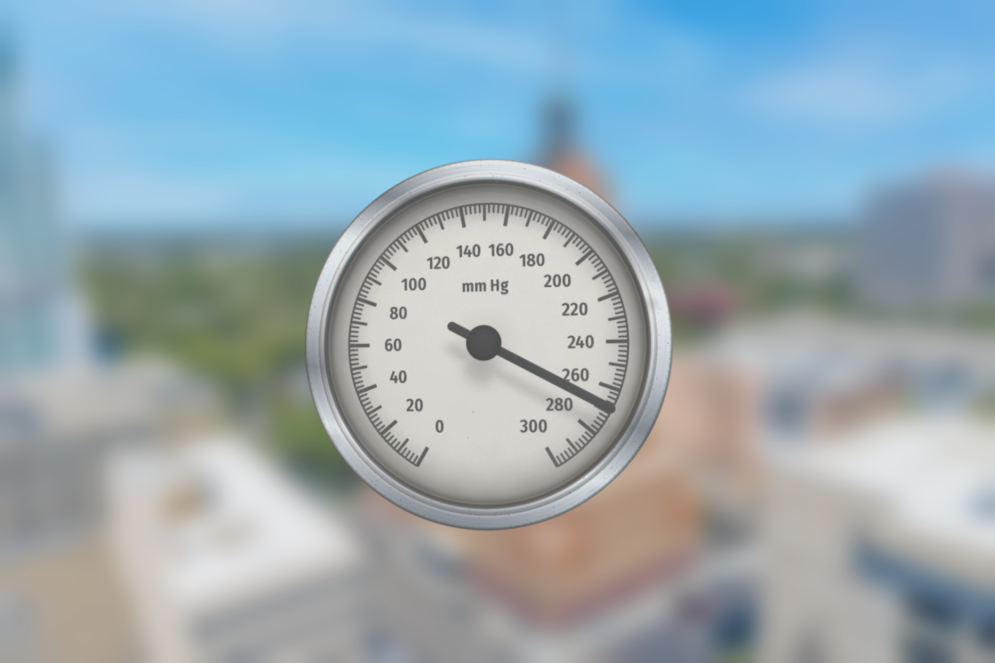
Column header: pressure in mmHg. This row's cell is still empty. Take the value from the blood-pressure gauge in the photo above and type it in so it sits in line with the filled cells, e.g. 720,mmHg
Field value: 268,mmHg
